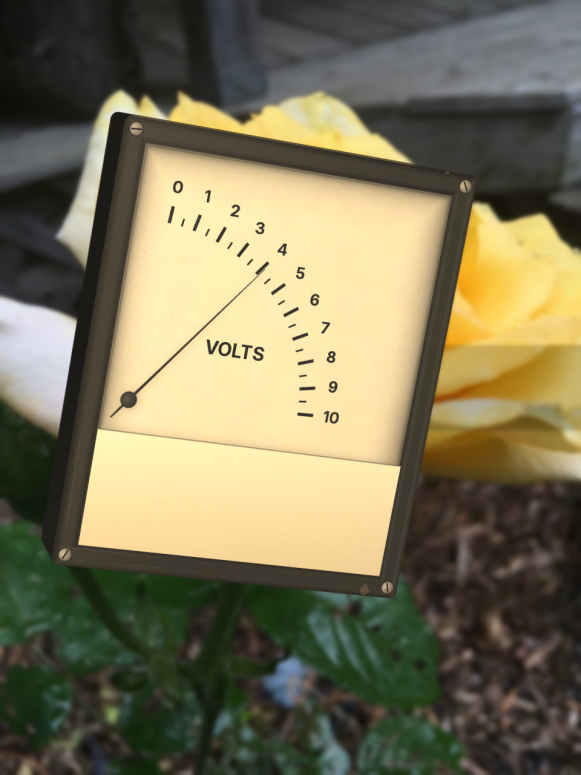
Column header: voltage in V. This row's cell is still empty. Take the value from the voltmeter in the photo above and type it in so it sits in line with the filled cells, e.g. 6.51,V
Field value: 4,V
